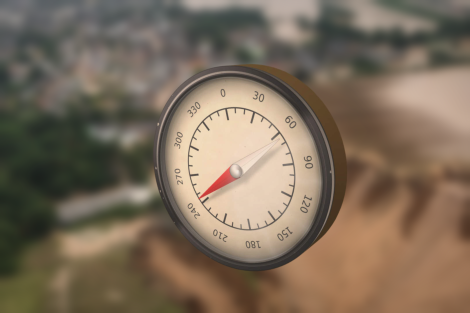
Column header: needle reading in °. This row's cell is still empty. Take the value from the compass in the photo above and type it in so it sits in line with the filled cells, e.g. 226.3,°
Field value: 245,°
